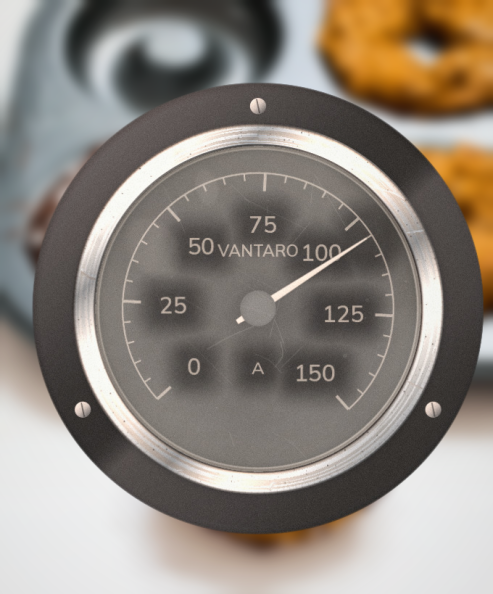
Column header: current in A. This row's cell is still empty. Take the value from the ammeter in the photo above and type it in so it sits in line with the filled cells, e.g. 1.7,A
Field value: 105,A
